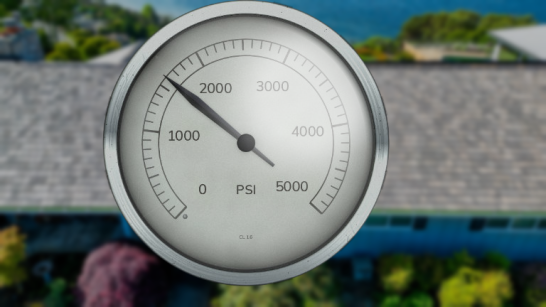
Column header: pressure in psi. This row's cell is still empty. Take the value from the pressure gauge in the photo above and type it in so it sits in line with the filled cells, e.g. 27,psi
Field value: 1600,psi
